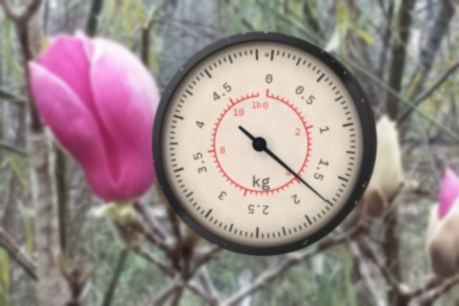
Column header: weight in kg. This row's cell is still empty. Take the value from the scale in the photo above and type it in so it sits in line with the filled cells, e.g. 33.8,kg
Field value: 1.75,kg
